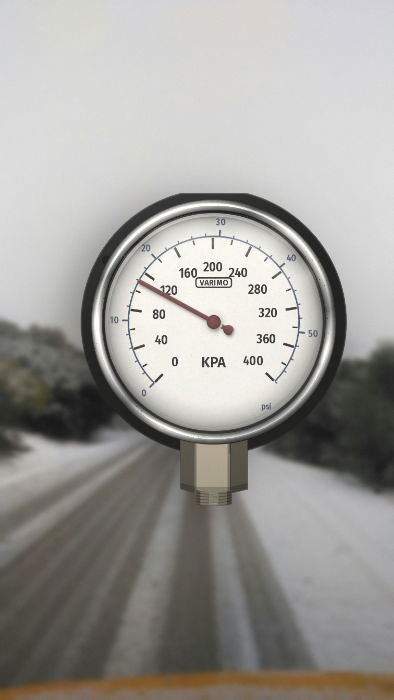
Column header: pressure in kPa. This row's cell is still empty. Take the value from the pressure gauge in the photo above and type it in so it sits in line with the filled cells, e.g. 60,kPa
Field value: 110,kPa
